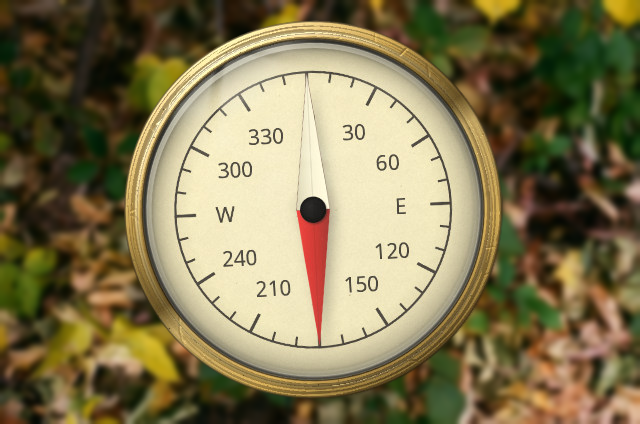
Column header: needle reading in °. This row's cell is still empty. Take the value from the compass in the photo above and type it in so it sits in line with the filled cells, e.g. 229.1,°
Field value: 180,°
